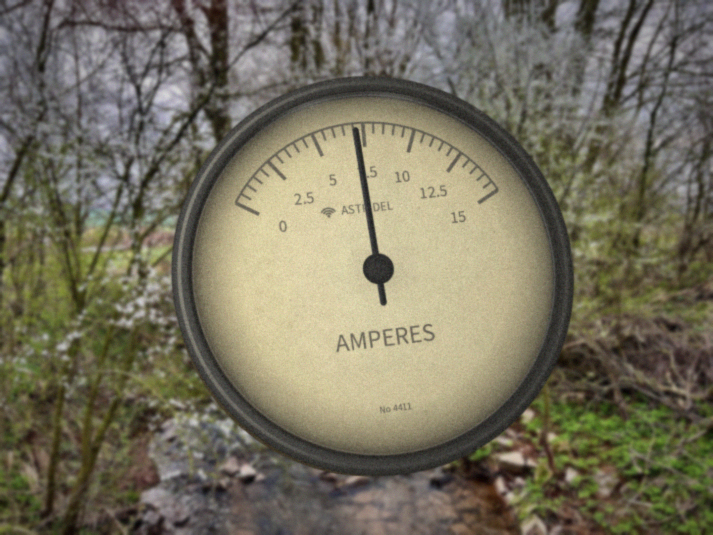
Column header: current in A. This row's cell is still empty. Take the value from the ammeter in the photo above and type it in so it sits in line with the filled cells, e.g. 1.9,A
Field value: 7,A
